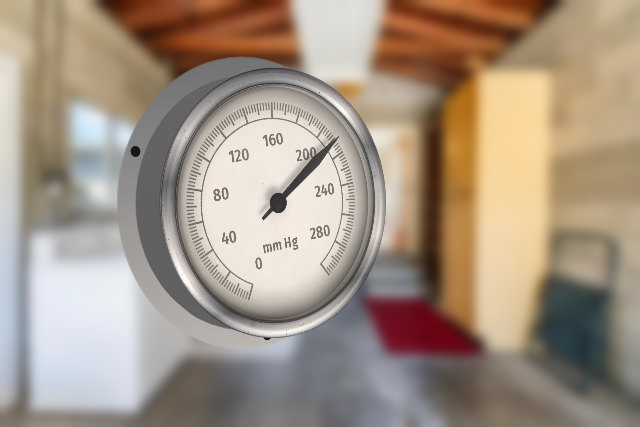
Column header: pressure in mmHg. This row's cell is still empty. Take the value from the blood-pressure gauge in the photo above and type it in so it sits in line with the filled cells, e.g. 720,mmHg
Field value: 210,mmHg
